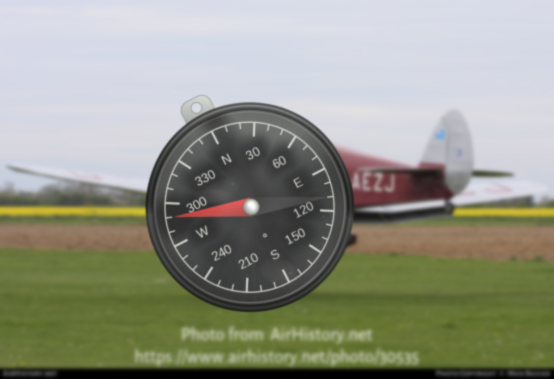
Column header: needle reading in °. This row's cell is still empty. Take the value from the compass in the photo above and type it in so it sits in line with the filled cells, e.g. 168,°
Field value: 290,°
